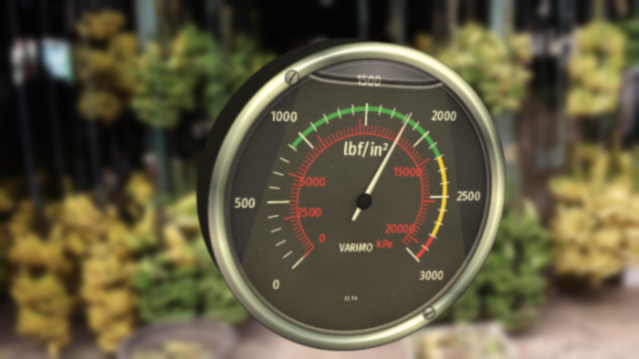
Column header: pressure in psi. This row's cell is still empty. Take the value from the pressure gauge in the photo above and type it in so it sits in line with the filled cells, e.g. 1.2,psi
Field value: 1800,psi
